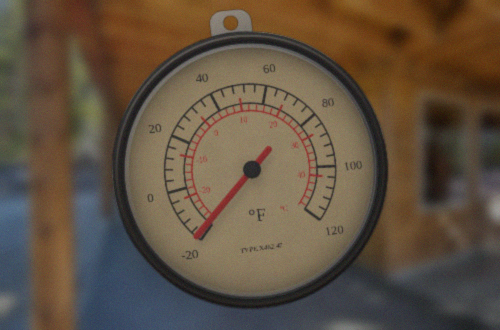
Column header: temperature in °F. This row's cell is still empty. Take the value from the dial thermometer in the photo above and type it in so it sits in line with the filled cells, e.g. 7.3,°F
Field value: -18,°F
